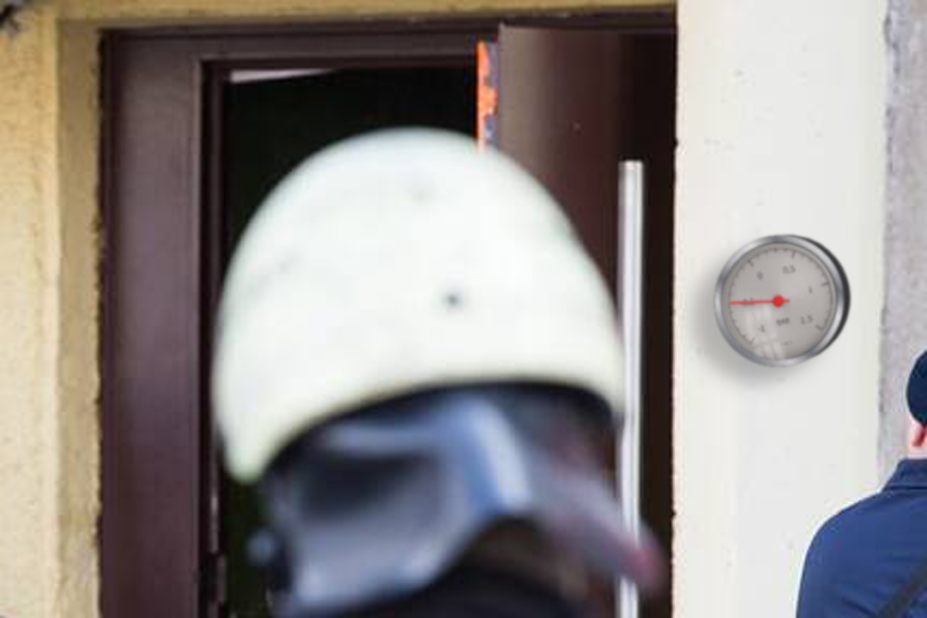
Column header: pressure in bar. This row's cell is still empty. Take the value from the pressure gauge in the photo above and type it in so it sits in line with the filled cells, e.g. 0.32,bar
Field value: -0.5,bar
